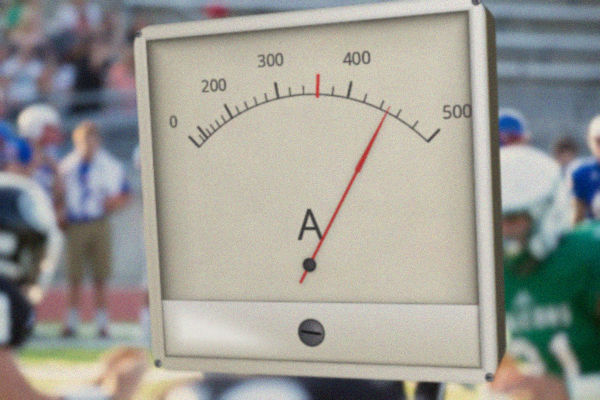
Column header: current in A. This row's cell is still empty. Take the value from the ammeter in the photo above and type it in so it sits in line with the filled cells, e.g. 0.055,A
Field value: 450,A
